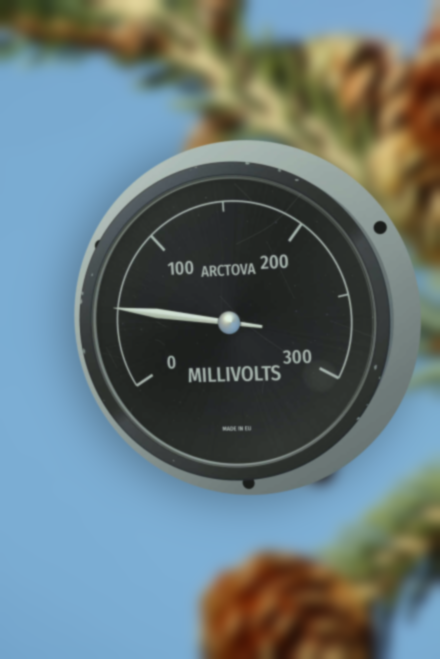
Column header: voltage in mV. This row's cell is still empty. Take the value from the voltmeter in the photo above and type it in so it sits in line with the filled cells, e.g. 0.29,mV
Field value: 50,mV
